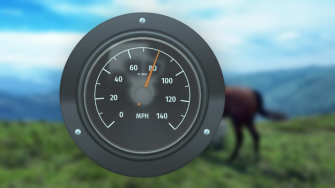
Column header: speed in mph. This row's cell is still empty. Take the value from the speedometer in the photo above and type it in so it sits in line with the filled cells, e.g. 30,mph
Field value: 80,mph
